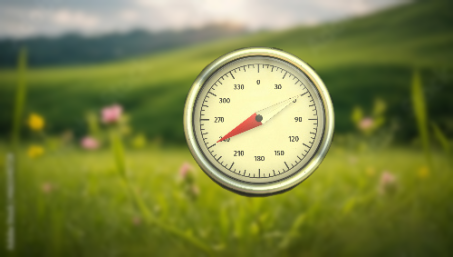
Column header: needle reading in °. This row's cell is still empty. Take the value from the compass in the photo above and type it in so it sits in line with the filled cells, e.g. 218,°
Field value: 240,°
